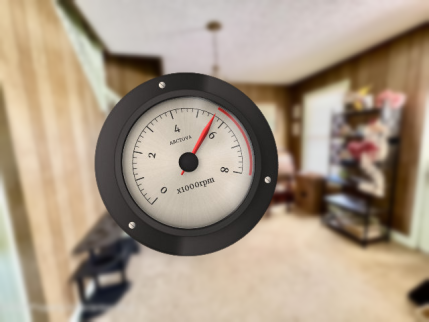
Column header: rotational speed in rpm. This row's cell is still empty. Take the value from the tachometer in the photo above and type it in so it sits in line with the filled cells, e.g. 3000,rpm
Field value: 5600,rpm
